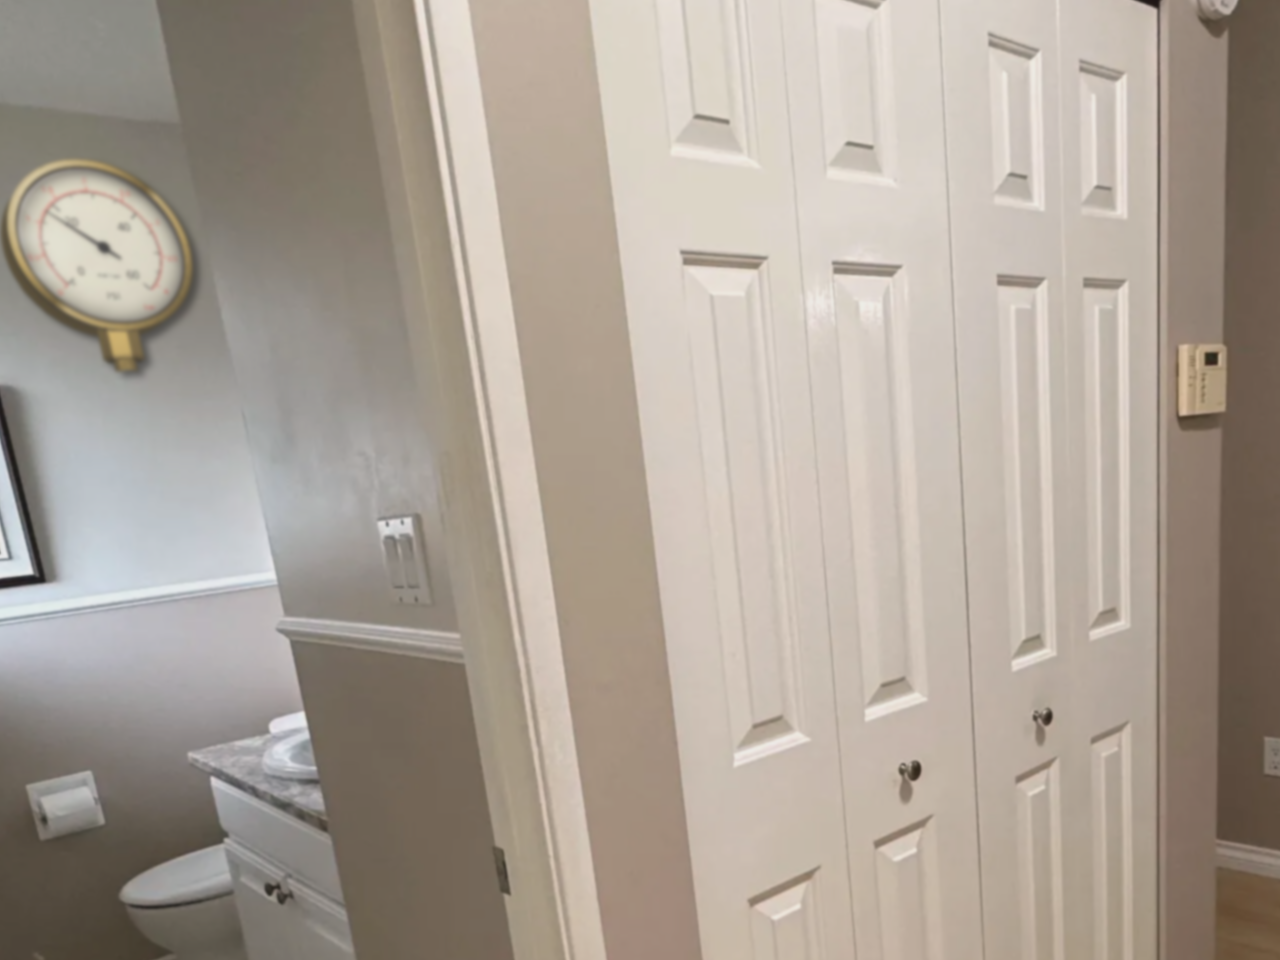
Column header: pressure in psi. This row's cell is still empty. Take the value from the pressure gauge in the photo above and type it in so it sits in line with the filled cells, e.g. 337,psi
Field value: 17.5,psi
